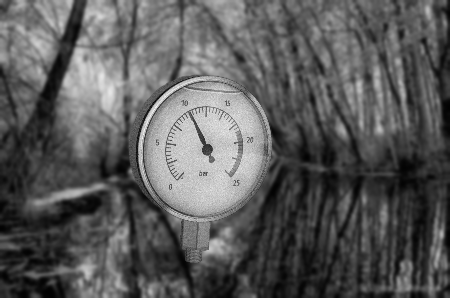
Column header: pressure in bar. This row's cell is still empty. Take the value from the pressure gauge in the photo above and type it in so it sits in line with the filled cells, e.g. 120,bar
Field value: 10,bar
